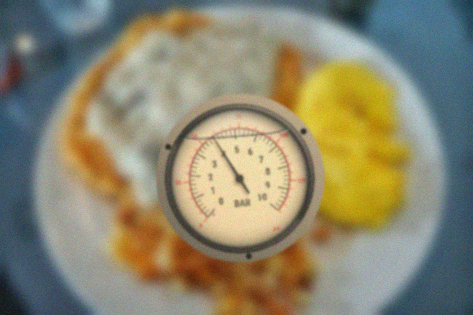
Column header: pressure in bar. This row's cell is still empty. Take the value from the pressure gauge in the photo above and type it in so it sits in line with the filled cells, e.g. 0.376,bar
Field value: 4,bar
